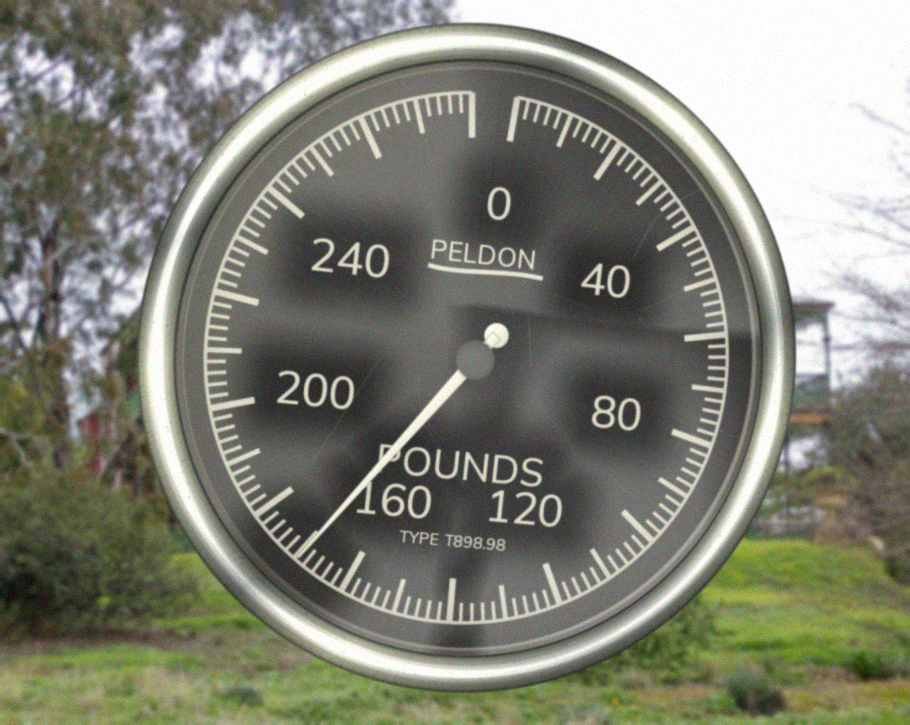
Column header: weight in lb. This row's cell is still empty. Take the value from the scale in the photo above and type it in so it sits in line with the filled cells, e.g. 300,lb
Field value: 170,lb
